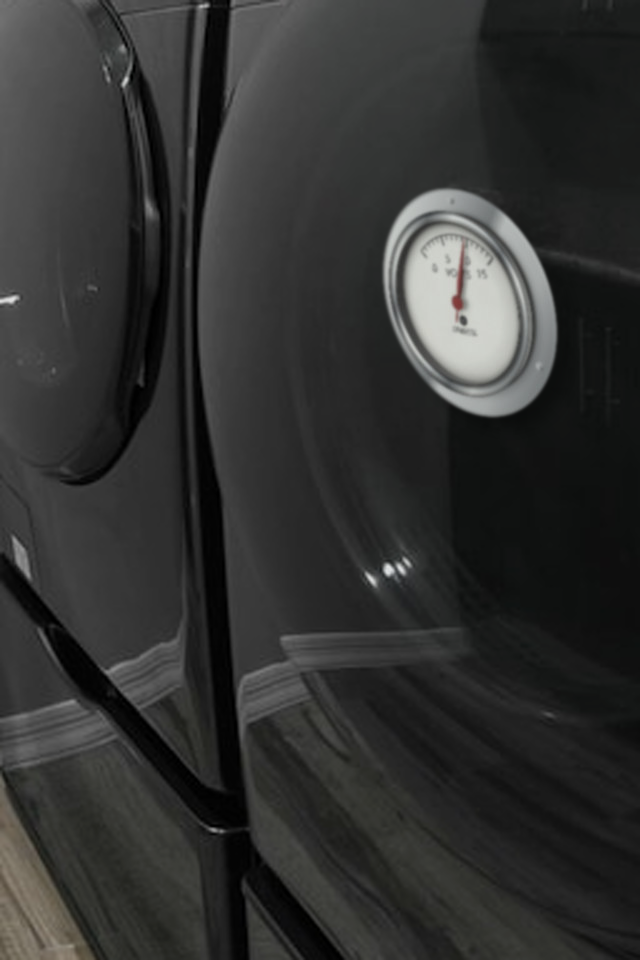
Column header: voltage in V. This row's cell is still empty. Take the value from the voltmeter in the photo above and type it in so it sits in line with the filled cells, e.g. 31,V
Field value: 10,V
